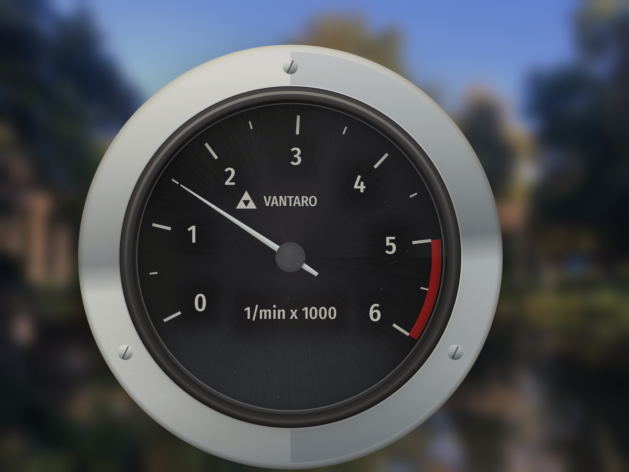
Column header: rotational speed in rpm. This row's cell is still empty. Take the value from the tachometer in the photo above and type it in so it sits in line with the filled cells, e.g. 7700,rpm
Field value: 1500,rpm
